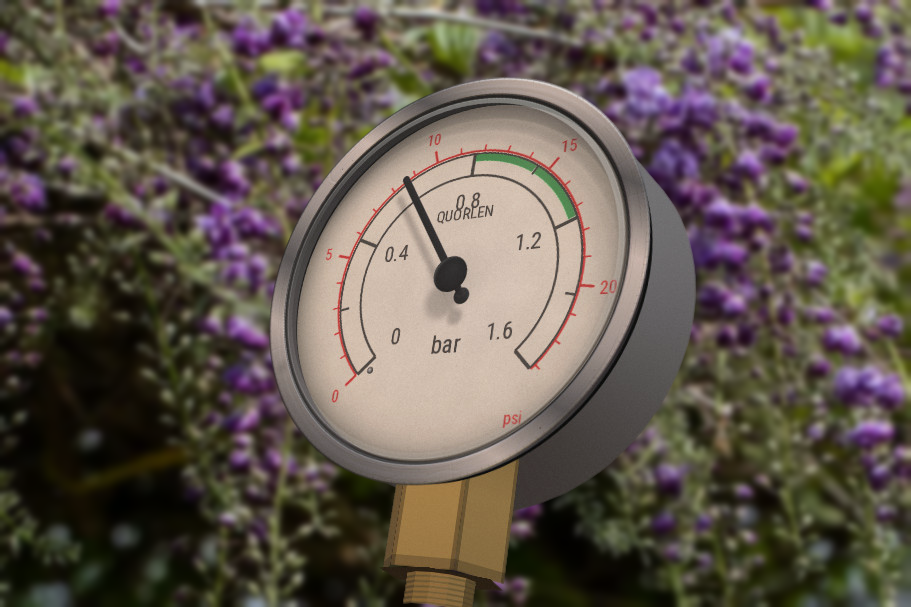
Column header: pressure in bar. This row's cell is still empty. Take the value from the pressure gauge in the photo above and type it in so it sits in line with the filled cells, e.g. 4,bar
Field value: 0.6,bar
